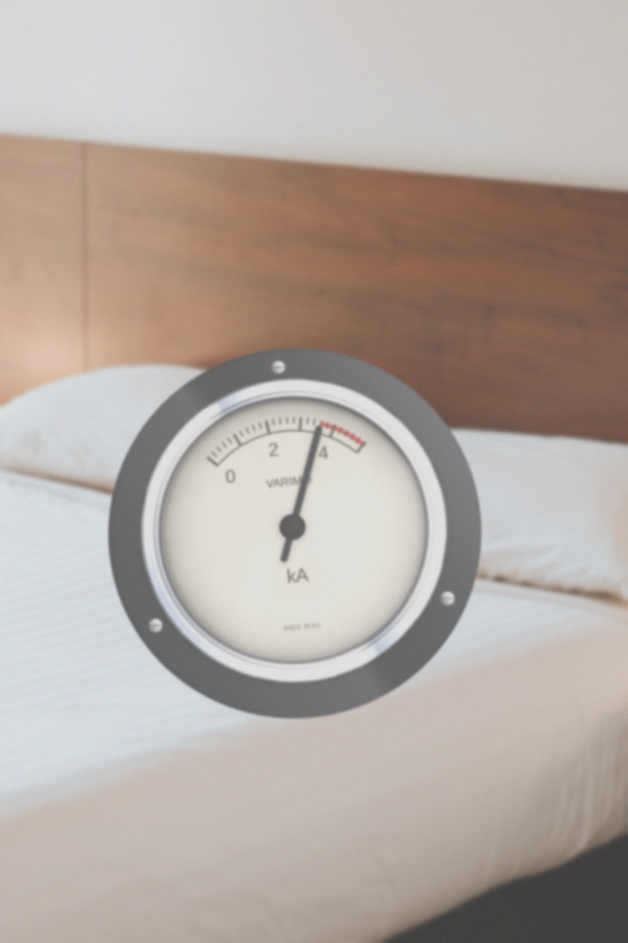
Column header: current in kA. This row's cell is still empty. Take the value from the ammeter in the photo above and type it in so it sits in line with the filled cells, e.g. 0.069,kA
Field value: 3.6,kA
